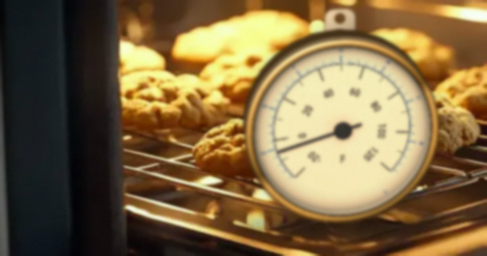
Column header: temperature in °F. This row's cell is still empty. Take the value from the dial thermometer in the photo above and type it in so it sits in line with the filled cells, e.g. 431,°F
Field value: -5,°F
